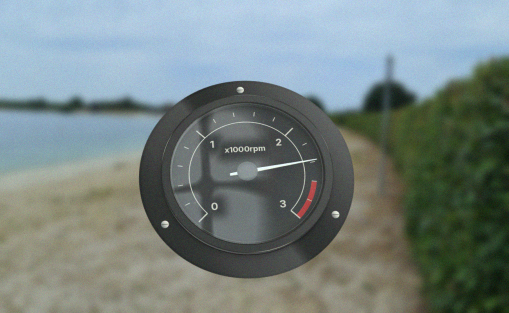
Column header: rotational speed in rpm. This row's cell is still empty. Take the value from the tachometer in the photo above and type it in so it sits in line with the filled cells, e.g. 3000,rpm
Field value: 2400,rpm
